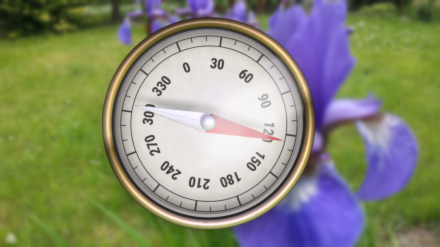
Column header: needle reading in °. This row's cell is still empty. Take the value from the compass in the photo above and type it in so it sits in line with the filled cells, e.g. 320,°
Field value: 125,°
